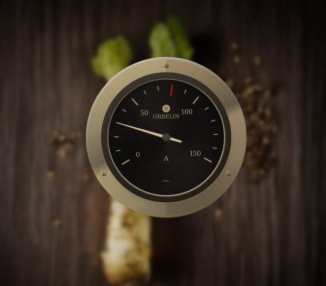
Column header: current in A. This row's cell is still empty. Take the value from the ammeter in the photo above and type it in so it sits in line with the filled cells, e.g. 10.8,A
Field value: 30,A
